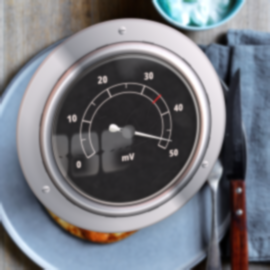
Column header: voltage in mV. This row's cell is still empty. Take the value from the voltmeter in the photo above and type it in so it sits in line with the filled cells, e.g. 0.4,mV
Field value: 47.5,mV
